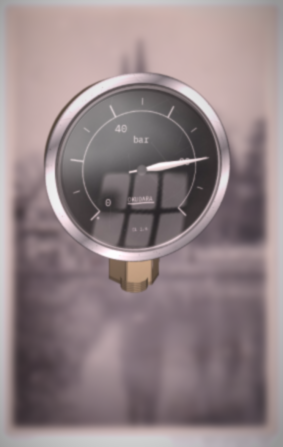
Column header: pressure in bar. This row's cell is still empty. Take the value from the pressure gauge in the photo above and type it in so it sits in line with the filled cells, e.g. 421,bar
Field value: 80,bar
